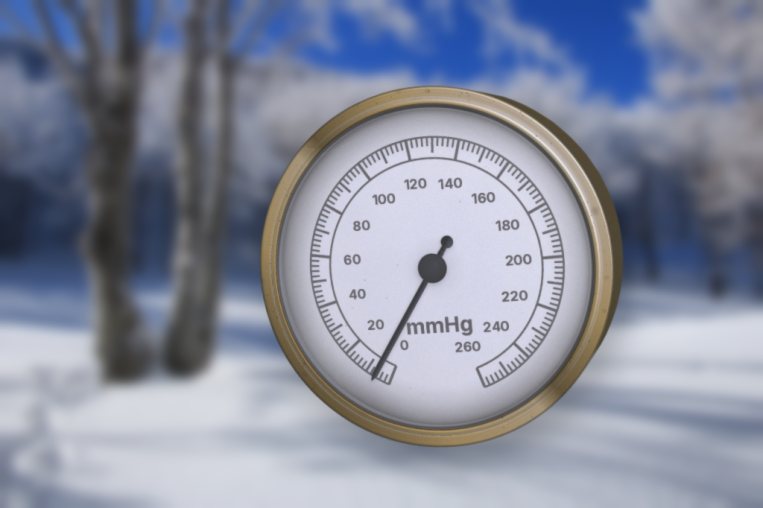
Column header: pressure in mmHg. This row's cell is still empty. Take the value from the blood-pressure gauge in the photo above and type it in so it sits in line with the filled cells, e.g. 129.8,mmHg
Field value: 6,mmHg
